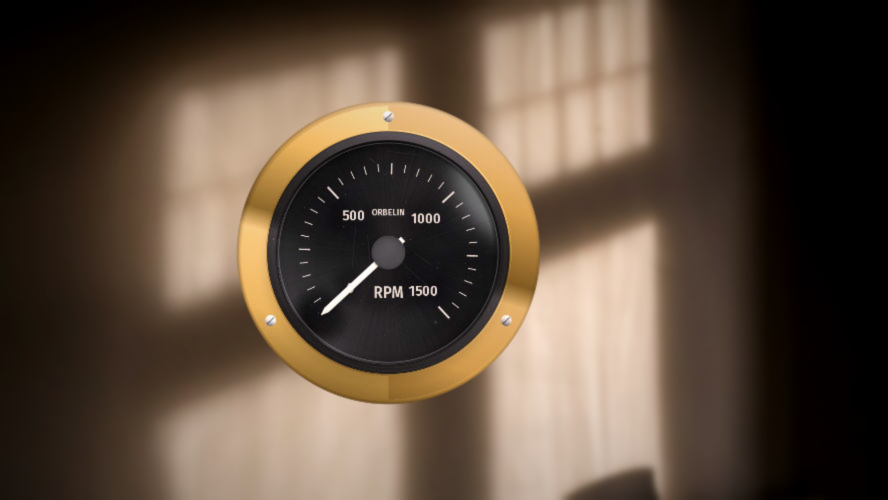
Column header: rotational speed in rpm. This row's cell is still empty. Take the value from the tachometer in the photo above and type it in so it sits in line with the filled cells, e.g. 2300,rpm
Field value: 0,rpm
